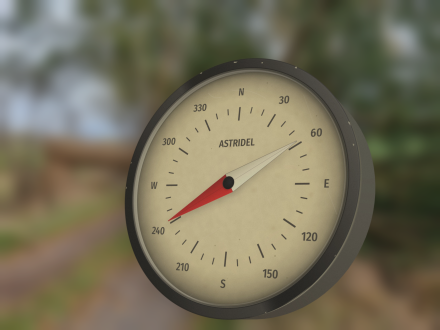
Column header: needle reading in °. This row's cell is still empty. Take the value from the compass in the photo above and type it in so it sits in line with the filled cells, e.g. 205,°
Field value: 240,°
